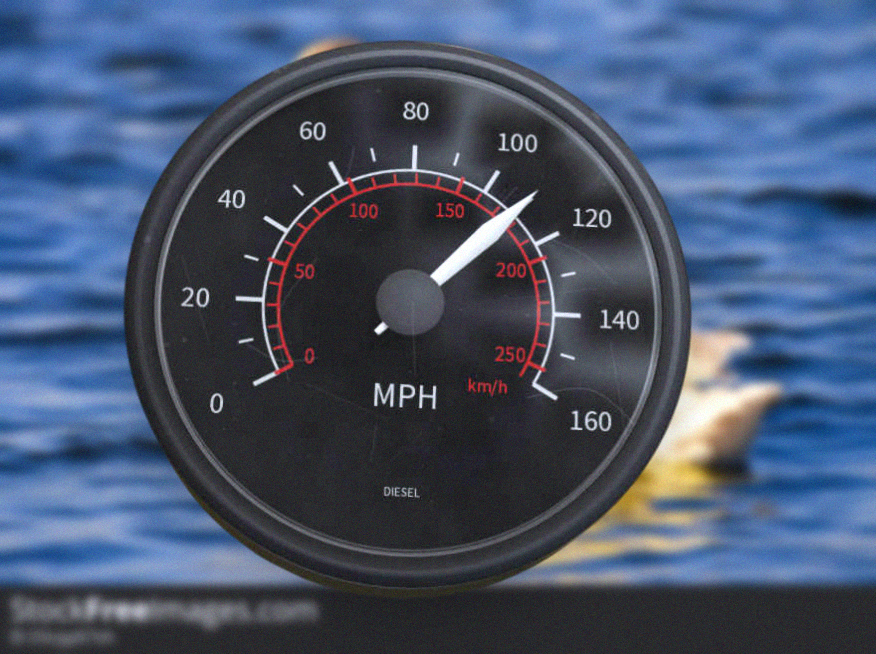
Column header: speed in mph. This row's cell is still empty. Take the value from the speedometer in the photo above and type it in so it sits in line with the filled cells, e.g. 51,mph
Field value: 110,mph
